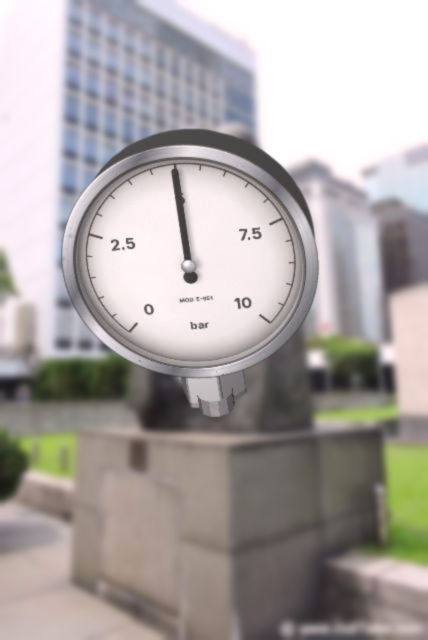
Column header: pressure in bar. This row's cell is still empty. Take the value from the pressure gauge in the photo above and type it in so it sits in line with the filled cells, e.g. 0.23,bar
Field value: 5,bar
